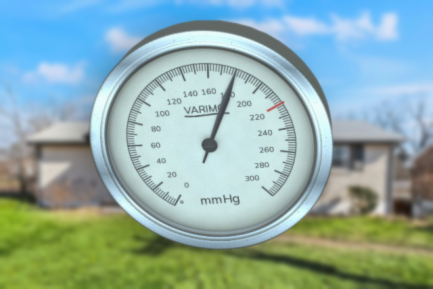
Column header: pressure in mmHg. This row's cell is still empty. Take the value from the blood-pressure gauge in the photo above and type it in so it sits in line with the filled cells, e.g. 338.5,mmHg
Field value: 180,mmHg
